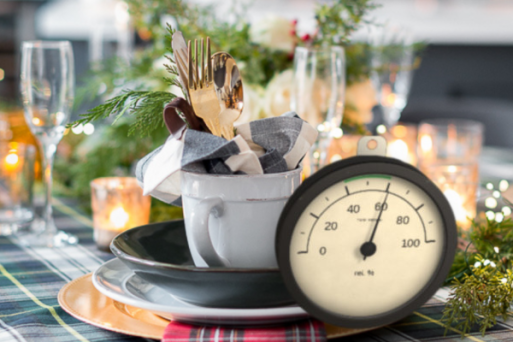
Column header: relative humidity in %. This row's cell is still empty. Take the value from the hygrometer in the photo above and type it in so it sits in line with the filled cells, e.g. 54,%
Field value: 60,%
